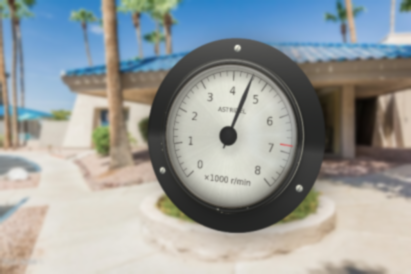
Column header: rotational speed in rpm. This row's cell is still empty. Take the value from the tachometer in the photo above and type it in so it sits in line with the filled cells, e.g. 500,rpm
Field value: 4600,rpm
